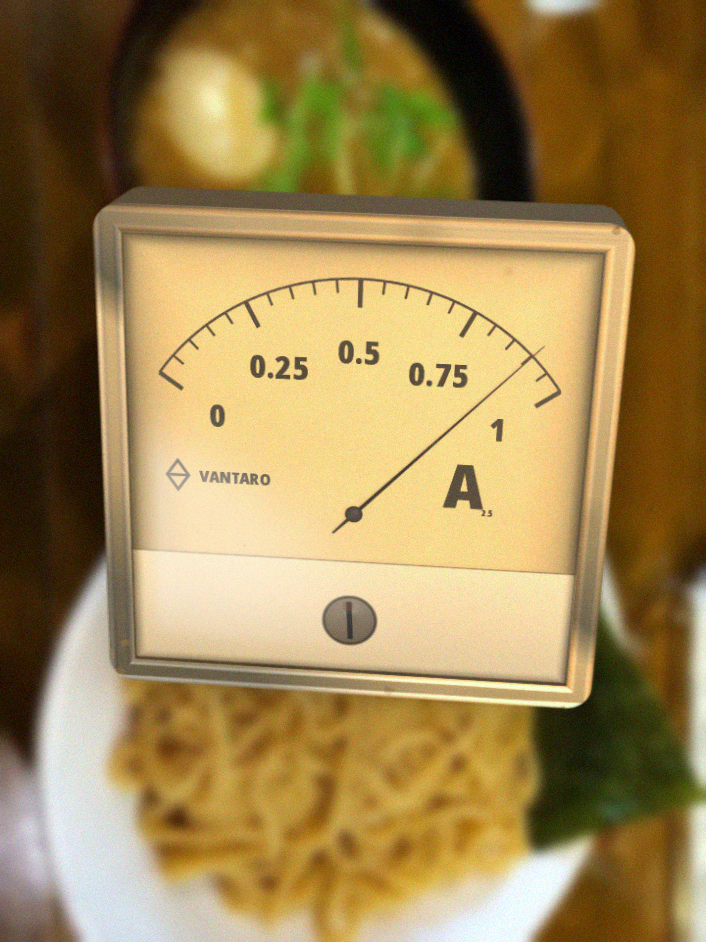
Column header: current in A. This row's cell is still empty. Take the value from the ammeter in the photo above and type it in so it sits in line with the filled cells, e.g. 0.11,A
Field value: 0.9,A
